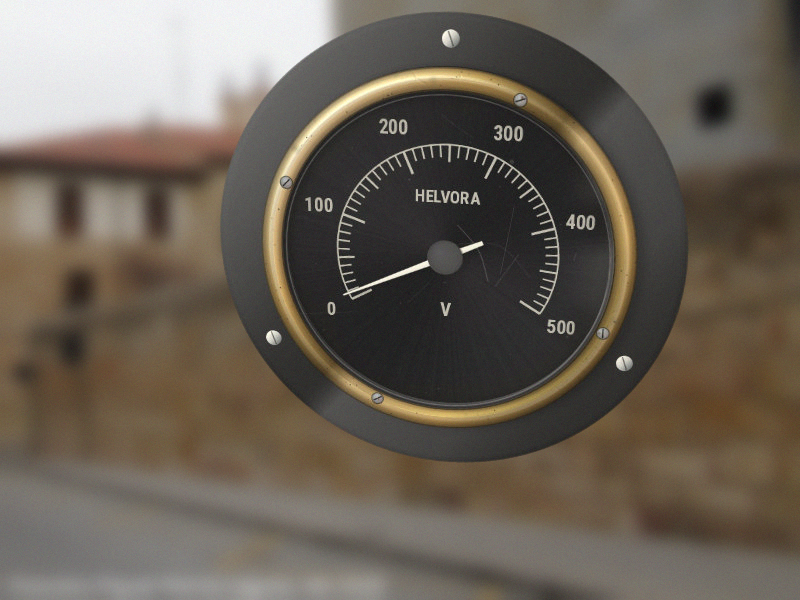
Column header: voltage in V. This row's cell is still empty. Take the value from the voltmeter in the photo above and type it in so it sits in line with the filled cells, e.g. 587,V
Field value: 10,V
